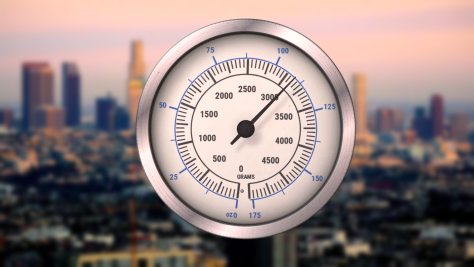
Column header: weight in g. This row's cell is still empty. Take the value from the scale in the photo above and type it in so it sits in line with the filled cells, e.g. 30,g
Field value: 3100,g
